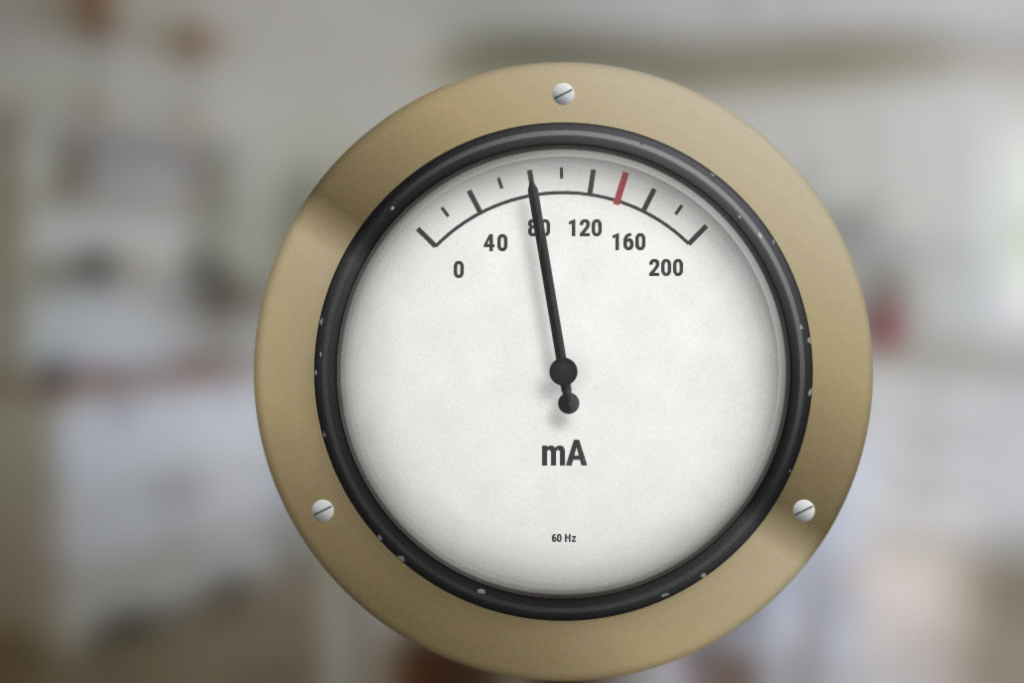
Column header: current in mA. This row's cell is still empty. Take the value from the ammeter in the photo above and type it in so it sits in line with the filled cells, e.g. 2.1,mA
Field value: 80,mA
